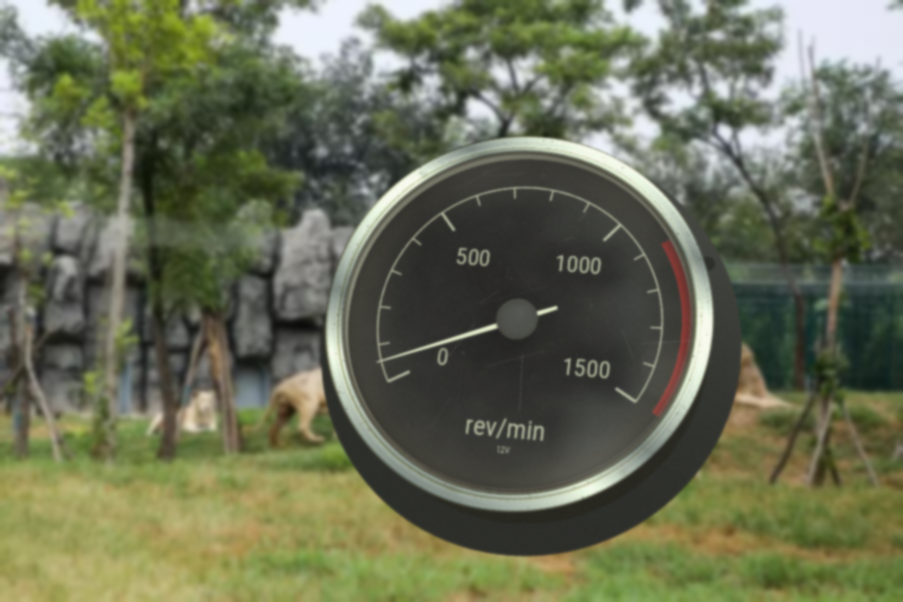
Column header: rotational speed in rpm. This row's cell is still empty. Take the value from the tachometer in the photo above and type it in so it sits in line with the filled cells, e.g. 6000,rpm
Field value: 50,rpm
